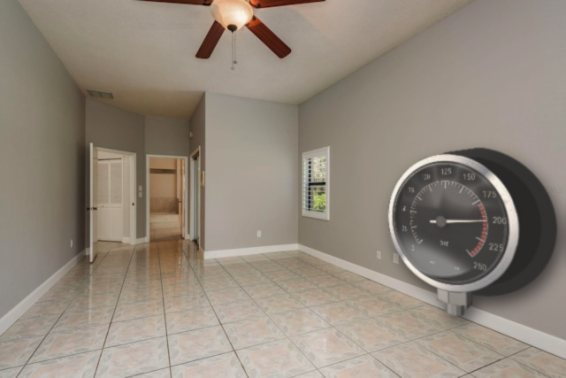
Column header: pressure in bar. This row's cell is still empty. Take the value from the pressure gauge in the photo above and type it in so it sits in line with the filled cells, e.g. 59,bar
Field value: 200,bar
